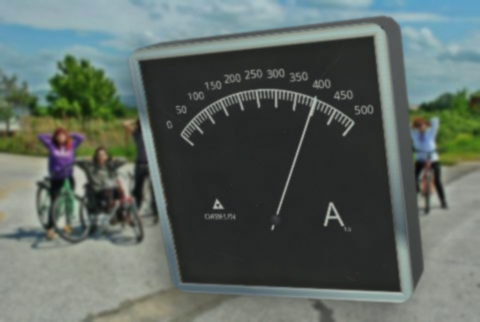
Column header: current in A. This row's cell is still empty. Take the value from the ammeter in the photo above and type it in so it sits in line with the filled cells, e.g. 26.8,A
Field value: 400,A
